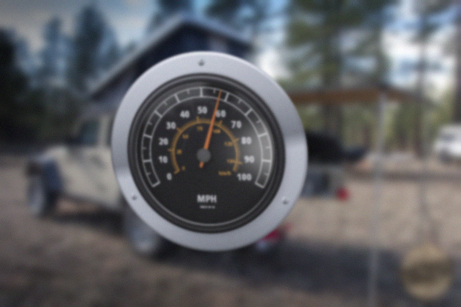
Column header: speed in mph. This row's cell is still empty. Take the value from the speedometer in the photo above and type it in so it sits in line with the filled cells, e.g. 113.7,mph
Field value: 57.5,mph
